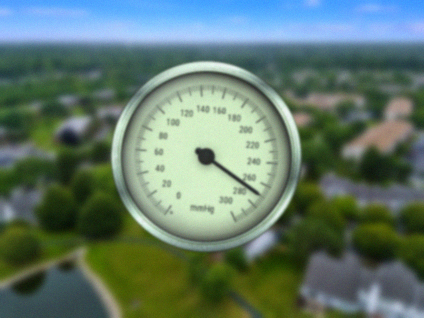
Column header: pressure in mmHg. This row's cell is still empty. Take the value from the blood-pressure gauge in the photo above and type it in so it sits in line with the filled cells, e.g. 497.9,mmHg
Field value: 270,mmHg
